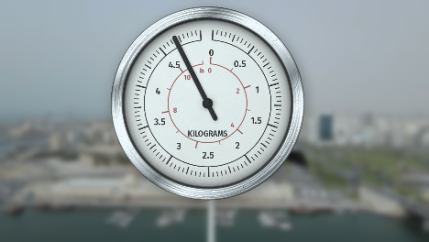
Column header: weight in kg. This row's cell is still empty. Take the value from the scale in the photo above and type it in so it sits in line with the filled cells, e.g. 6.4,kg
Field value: 4.7,kg
